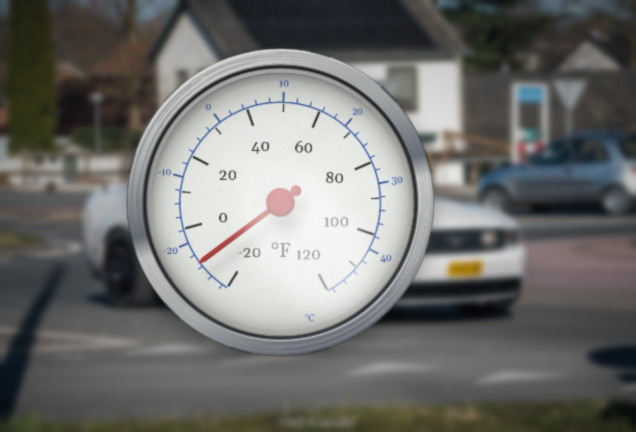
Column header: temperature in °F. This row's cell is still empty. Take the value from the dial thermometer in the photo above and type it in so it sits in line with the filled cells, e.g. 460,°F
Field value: -10,°F
